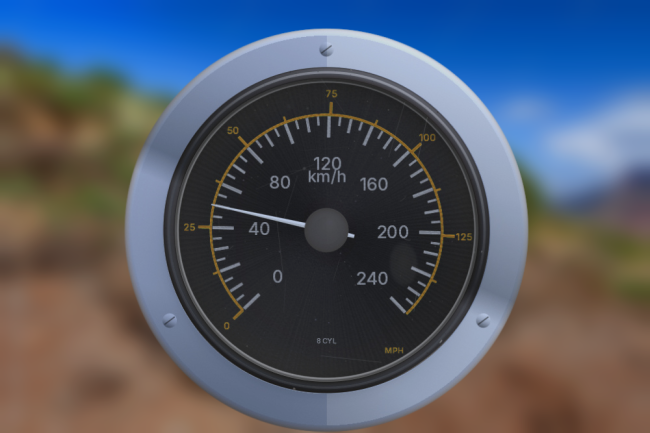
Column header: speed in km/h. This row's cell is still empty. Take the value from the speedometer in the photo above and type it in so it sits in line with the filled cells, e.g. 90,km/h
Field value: 50,km/h
